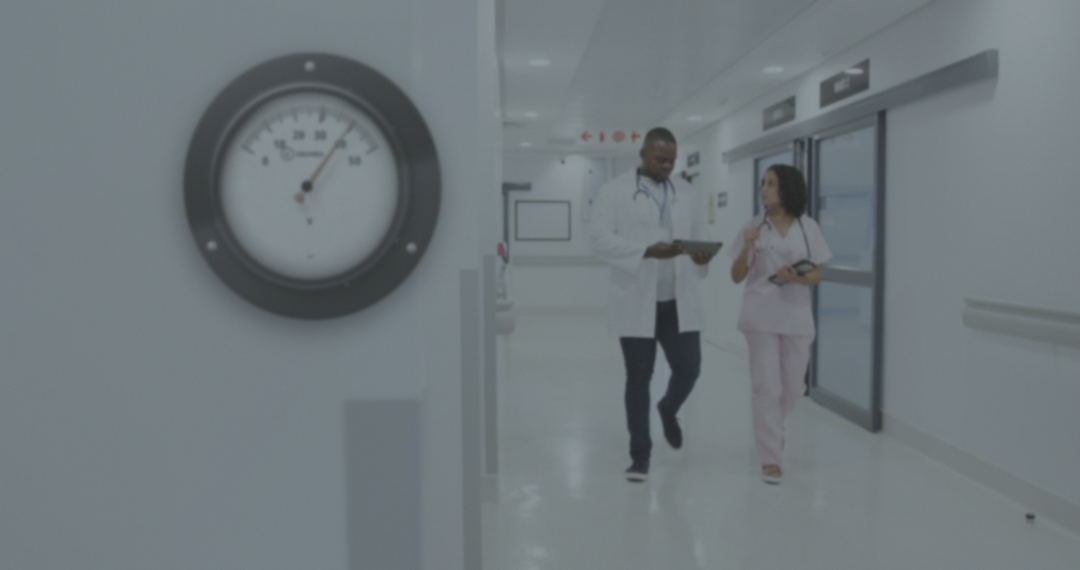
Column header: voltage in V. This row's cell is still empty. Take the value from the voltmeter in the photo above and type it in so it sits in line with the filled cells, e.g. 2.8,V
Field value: 40,V
